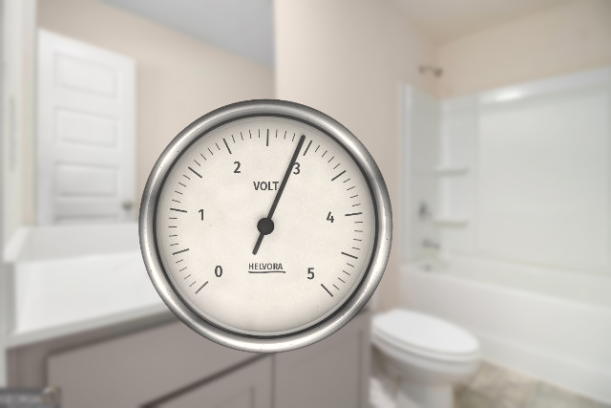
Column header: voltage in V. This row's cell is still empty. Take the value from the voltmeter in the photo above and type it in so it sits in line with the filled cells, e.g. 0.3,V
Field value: 2.9,V
